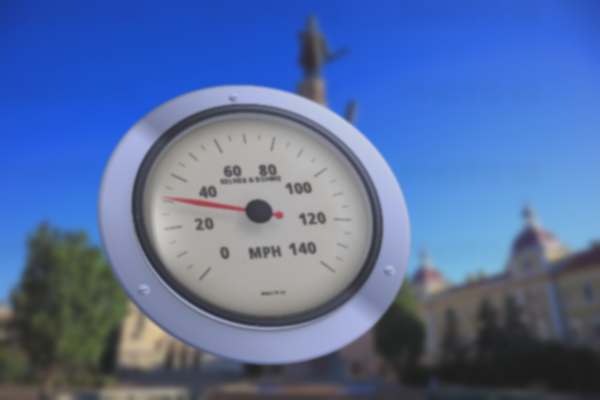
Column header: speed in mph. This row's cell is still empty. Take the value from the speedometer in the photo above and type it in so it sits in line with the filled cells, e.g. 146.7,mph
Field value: 30,mph
